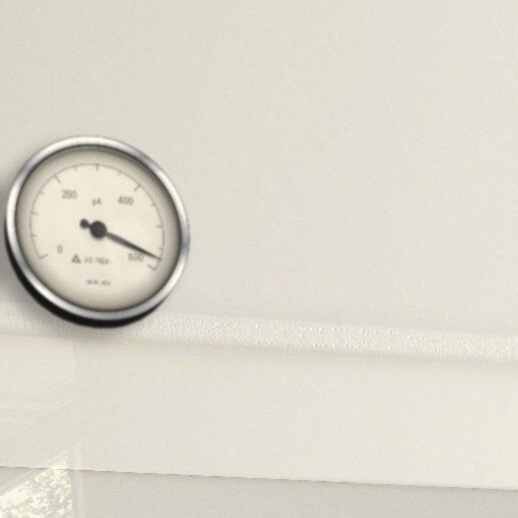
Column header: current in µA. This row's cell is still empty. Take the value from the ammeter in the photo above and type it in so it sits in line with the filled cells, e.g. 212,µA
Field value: 575,µA
